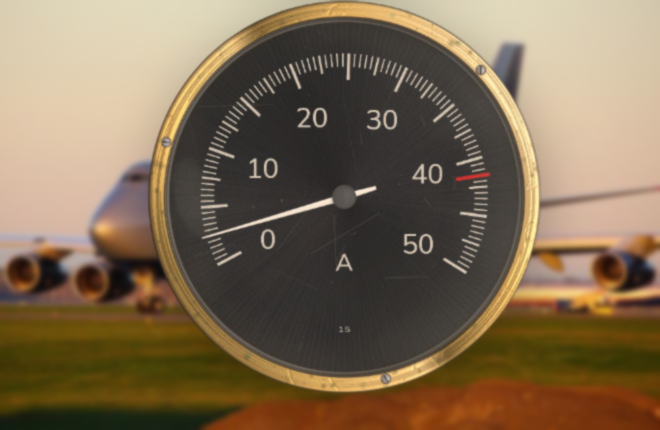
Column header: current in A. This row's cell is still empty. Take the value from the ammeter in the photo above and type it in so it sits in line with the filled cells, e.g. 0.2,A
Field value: 2.5,A
